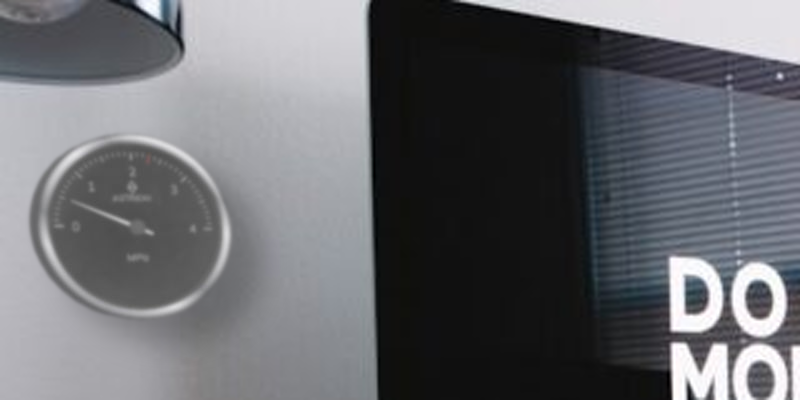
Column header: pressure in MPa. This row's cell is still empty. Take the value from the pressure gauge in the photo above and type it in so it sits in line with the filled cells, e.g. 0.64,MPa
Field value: 0.5,MPa
